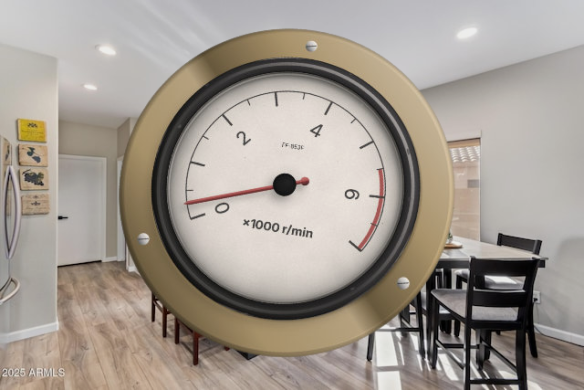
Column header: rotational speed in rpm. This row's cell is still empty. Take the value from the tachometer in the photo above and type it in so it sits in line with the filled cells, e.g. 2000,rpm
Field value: 250,rpm
